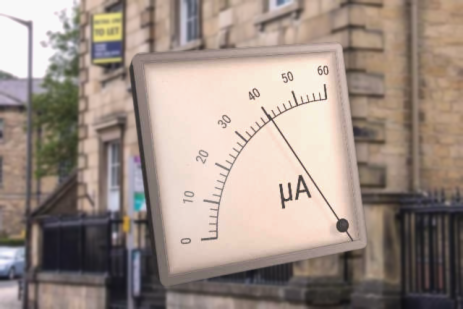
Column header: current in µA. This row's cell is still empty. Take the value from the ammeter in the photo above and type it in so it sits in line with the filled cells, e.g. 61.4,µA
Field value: 40,µA
